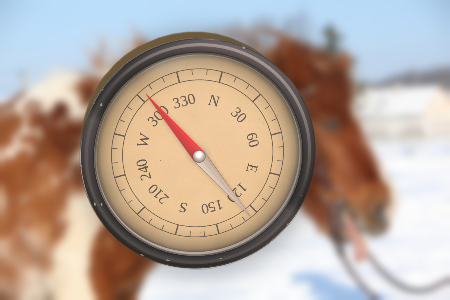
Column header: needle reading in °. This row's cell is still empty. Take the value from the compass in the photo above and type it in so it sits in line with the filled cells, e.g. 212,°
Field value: 305,°
